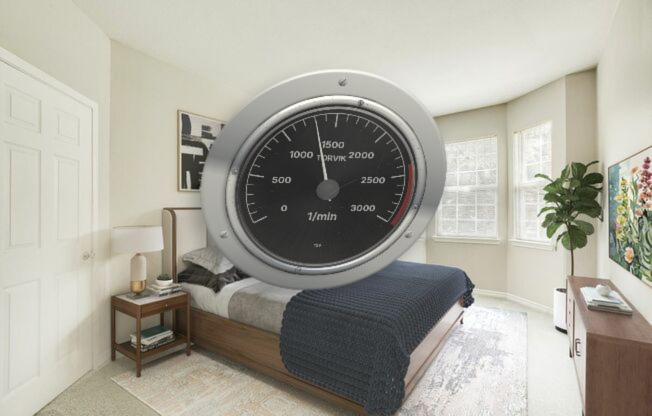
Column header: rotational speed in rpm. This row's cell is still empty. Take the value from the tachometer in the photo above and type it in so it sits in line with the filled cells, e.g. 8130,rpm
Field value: 1300,rpm
